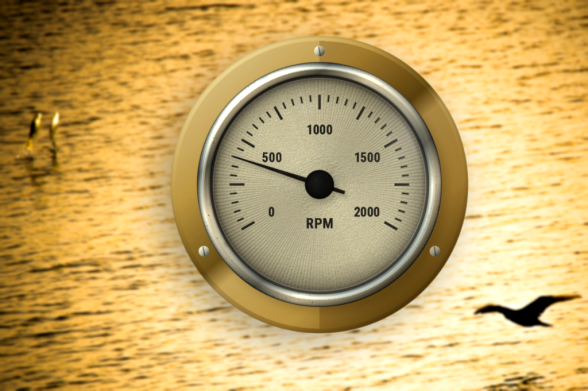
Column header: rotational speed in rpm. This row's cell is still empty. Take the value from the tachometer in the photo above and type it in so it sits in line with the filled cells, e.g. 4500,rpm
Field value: 400,rpm
